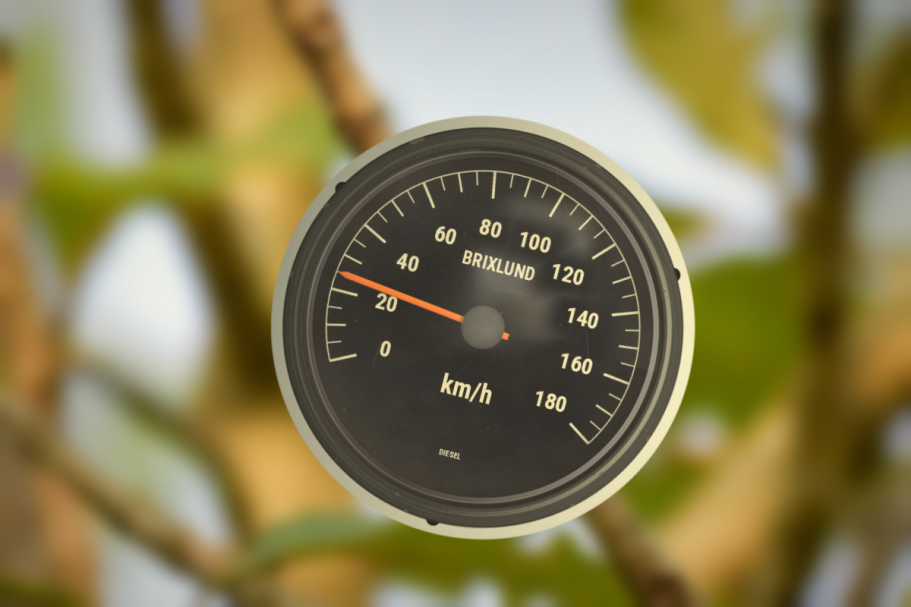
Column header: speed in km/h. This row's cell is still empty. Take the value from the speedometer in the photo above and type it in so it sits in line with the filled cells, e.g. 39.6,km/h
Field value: 25,km/h
